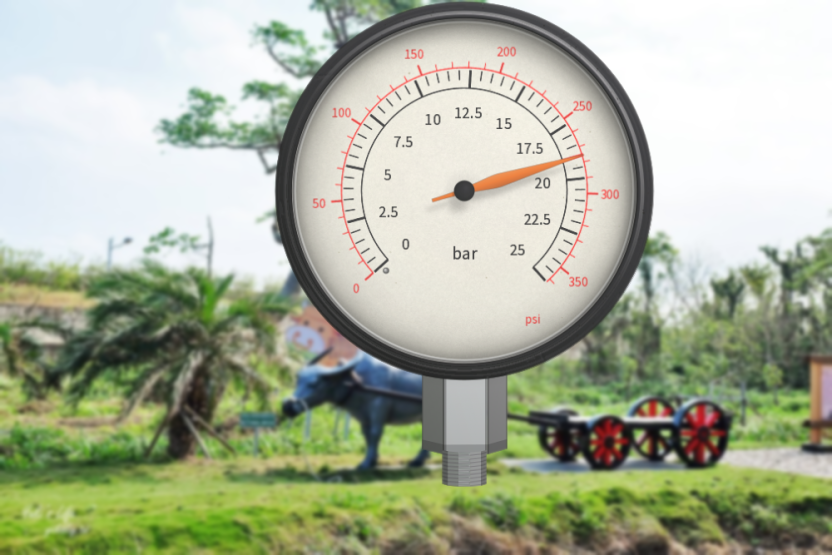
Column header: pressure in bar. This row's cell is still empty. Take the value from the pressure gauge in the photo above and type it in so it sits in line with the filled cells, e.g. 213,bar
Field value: 19,bar
